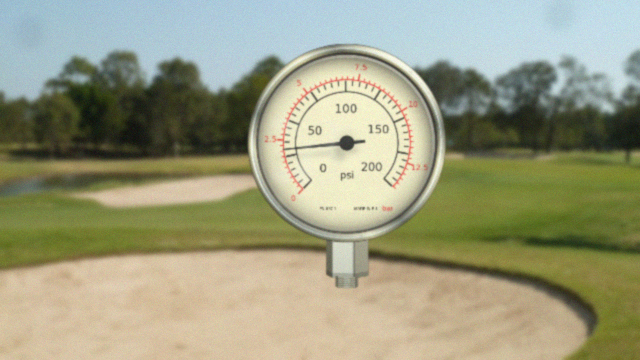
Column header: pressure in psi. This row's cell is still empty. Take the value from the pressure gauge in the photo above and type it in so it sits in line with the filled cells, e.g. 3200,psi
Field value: 30,psi
